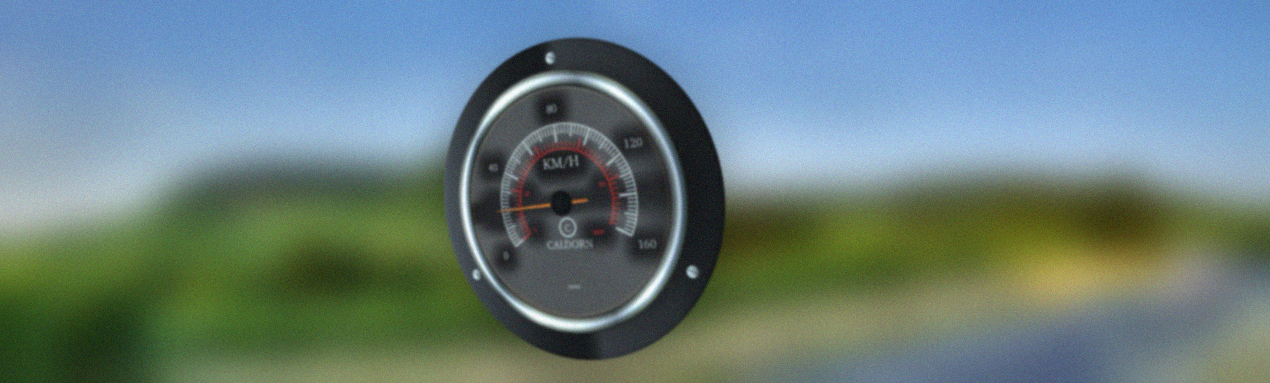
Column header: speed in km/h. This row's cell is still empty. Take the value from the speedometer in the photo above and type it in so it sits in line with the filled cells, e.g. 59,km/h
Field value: 20,km/h
